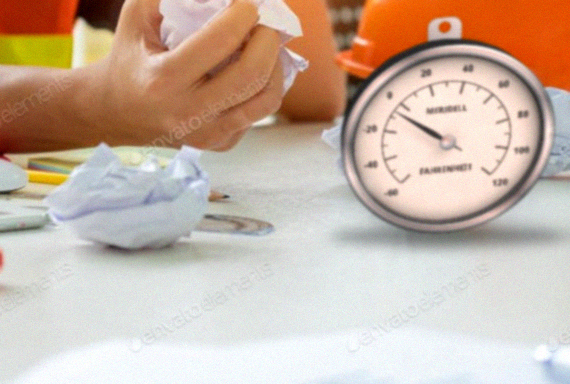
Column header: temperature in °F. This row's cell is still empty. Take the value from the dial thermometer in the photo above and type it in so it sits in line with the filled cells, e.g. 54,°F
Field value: -5,°F
